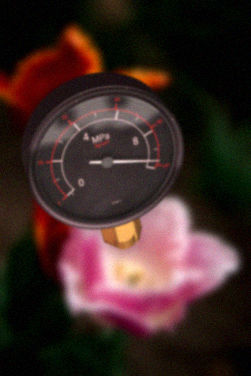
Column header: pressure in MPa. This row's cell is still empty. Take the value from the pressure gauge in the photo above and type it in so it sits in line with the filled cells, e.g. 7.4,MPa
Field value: 9.5,MPa
